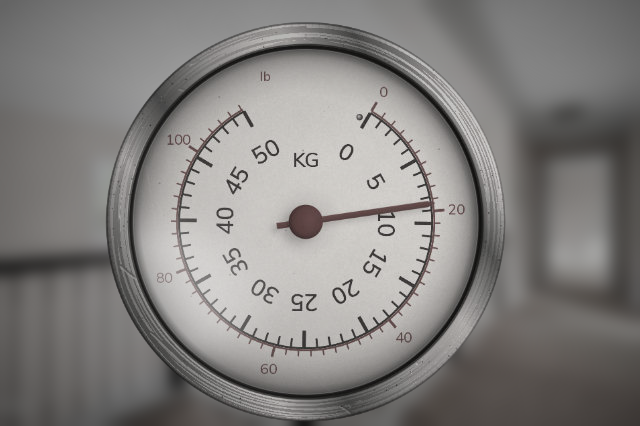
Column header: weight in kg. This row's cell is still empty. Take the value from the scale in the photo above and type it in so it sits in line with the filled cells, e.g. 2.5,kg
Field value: 8.5,kg
